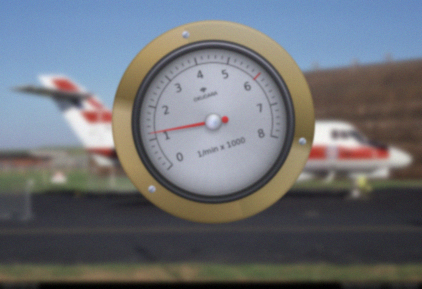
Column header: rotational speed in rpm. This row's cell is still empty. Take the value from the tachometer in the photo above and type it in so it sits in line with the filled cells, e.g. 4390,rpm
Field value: 1200,rpm
